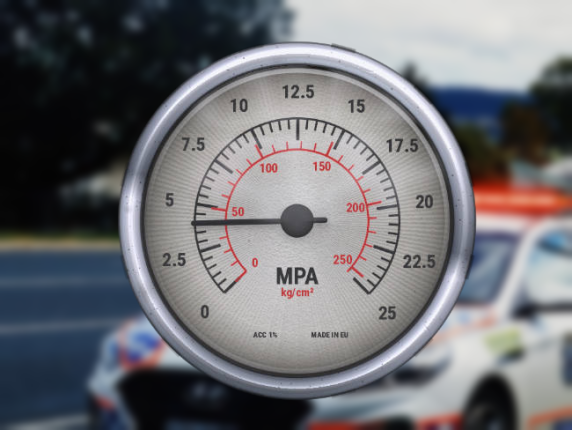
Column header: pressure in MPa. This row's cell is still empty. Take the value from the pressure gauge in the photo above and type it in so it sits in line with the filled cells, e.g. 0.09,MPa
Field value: 4,MPa
